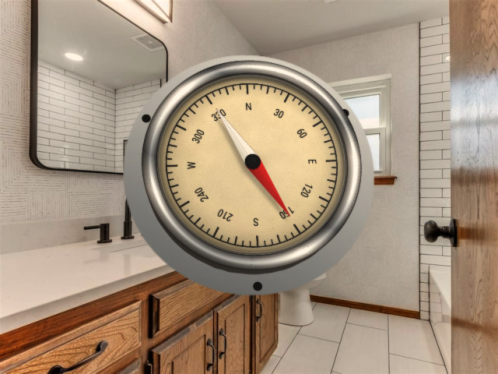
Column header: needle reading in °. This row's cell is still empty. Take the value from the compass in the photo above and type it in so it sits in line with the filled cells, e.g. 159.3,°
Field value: 150,°
